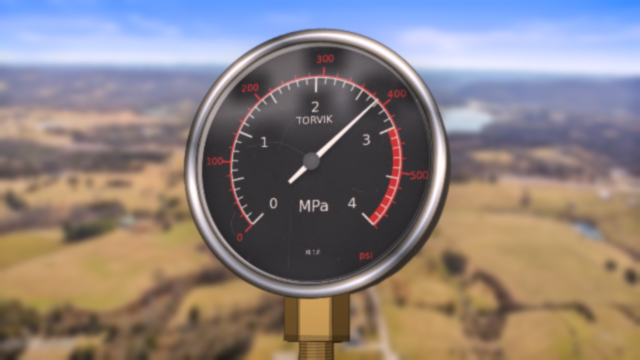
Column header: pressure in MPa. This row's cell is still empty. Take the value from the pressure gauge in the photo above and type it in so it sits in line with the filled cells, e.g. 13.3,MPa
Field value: 2.7,MPa
